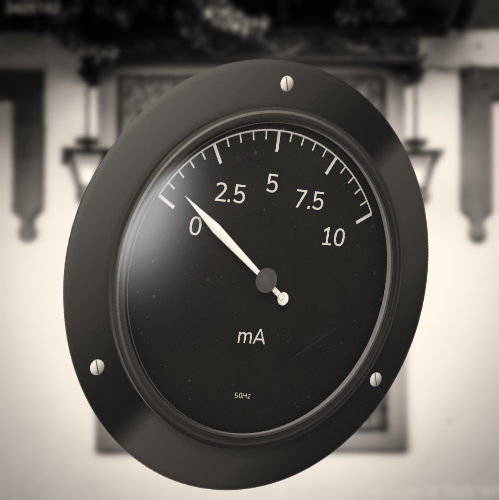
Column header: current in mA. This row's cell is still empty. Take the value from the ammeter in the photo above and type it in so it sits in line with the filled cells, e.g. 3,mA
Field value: 0.5,mA
